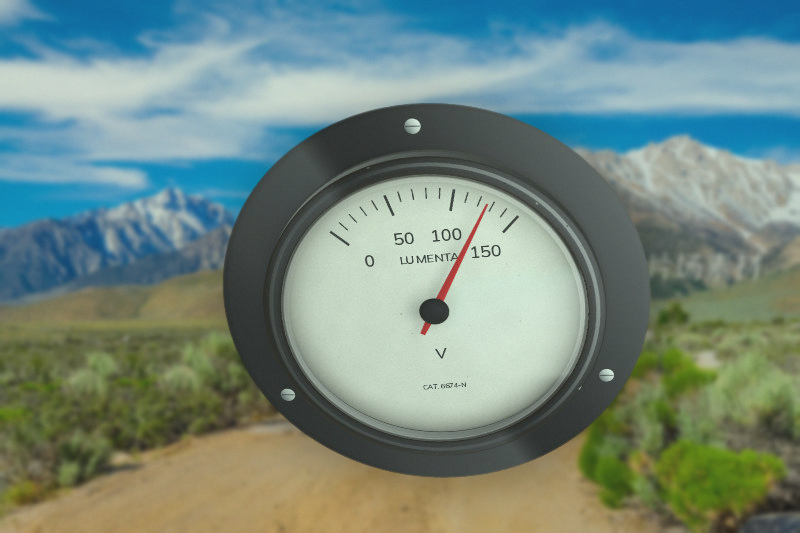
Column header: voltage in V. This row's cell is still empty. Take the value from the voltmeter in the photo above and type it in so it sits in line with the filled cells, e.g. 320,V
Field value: 125,V
